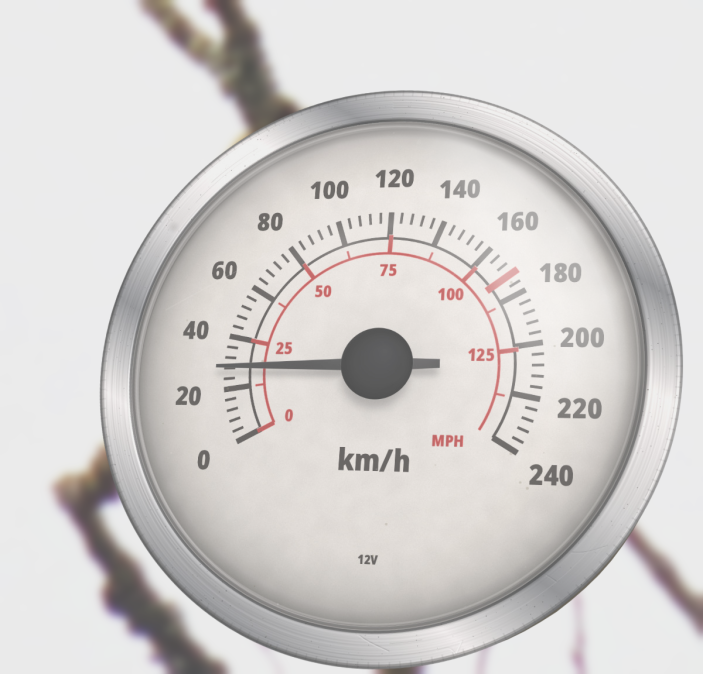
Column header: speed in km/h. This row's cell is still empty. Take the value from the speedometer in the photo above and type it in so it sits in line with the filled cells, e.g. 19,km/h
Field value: 28,km/h
